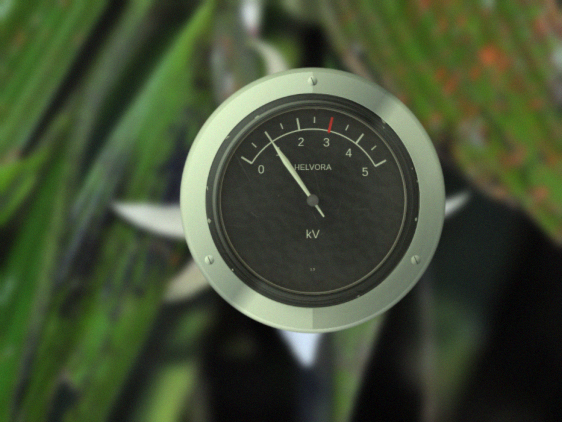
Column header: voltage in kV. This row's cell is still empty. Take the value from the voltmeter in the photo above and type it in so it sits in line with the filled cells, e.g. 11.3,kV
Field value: 1,kV
